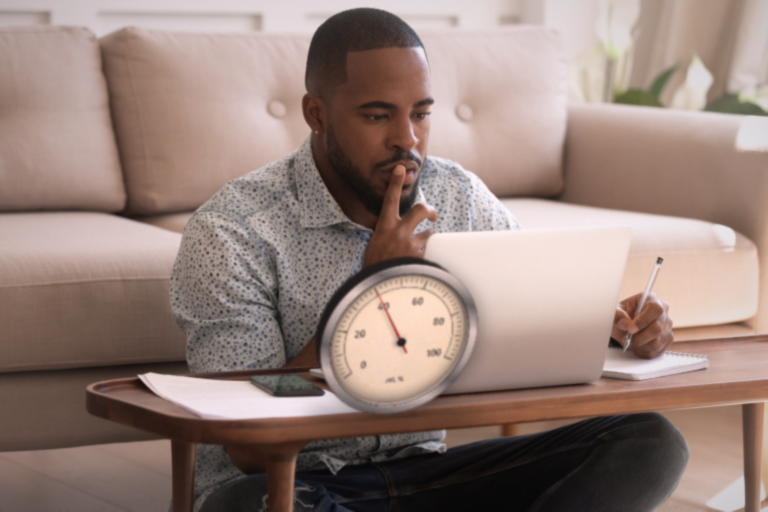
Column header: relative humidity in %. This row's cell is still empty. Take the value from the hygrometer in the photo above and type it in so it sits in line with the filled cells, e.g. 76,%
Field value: 40,%
